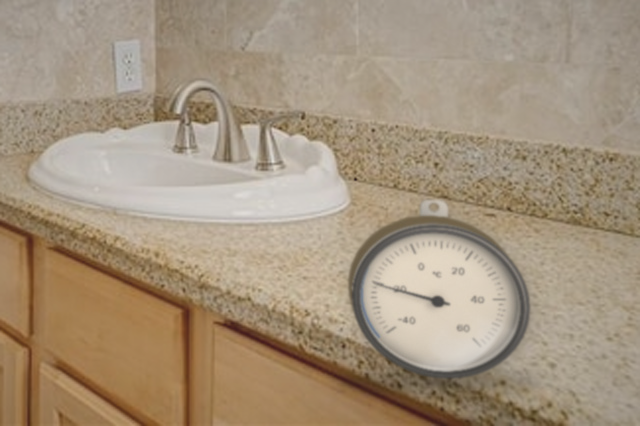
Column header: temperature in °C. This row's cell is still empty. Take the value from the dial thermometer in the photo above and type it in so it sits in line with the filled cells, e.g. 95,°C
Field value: -20,°C
